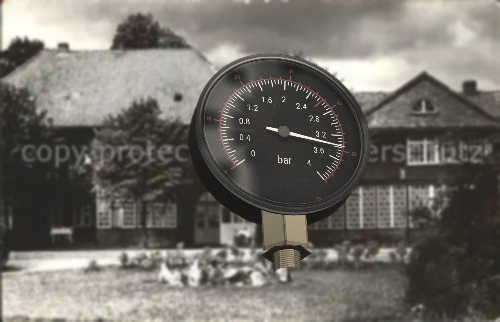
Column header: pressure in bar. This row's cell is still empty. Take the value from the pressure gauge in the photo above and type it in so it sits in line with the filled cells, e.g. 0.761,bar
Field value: 3.4,bar
